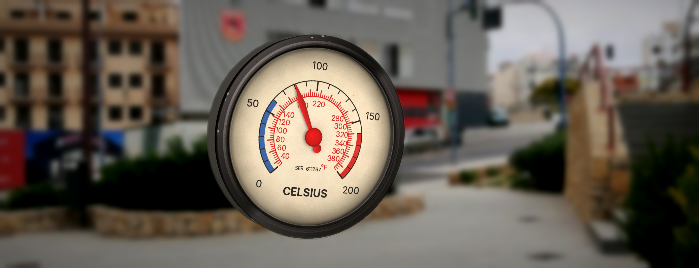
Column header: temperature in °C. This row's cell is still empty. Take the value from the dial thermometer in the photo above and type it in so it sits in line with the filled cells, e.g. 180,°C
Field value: 80,°C
